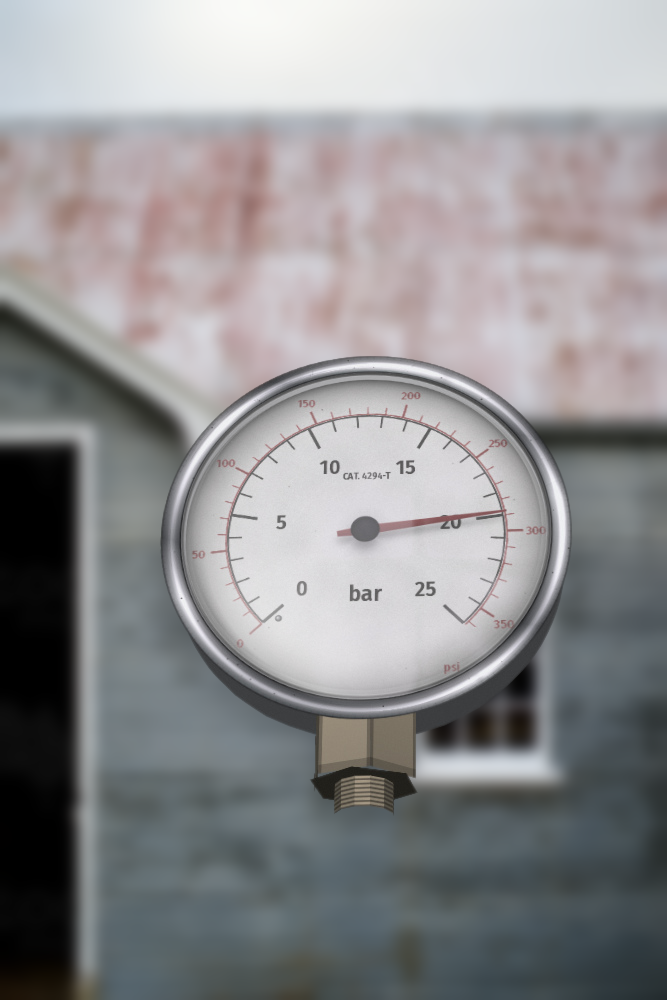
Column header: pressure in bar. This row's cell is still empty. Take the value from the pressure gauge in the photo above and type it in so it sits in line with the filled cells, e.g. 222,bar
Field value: 20,bar
